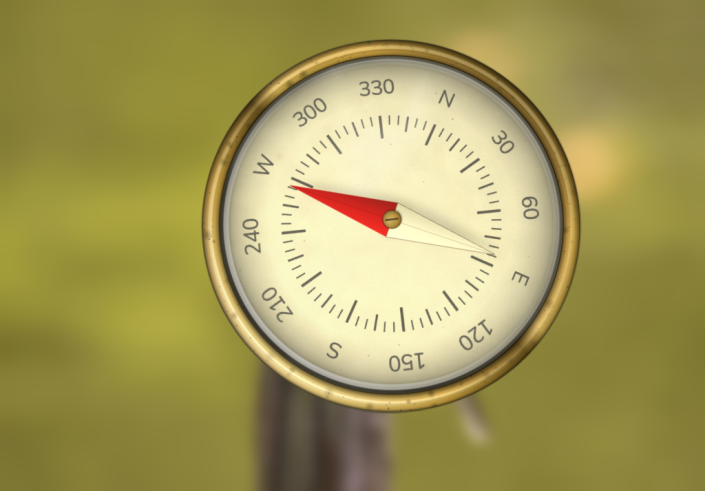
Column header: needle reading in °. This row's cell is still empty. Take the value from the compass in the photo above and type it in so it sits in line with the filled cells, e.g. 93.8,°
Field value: 265,°
